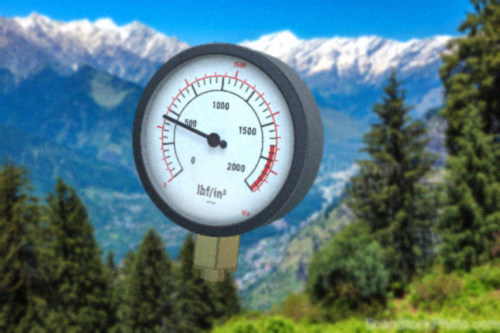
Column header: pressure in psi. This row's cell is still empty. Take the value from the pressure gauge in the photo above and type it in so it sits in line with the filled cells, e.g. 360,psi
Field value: 450,psi
